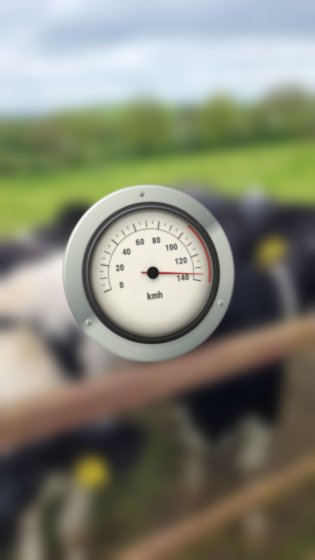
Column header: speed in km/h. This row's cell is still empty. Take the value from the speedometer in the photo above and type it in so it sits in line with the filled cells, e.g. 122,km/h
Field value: 135,km/h
